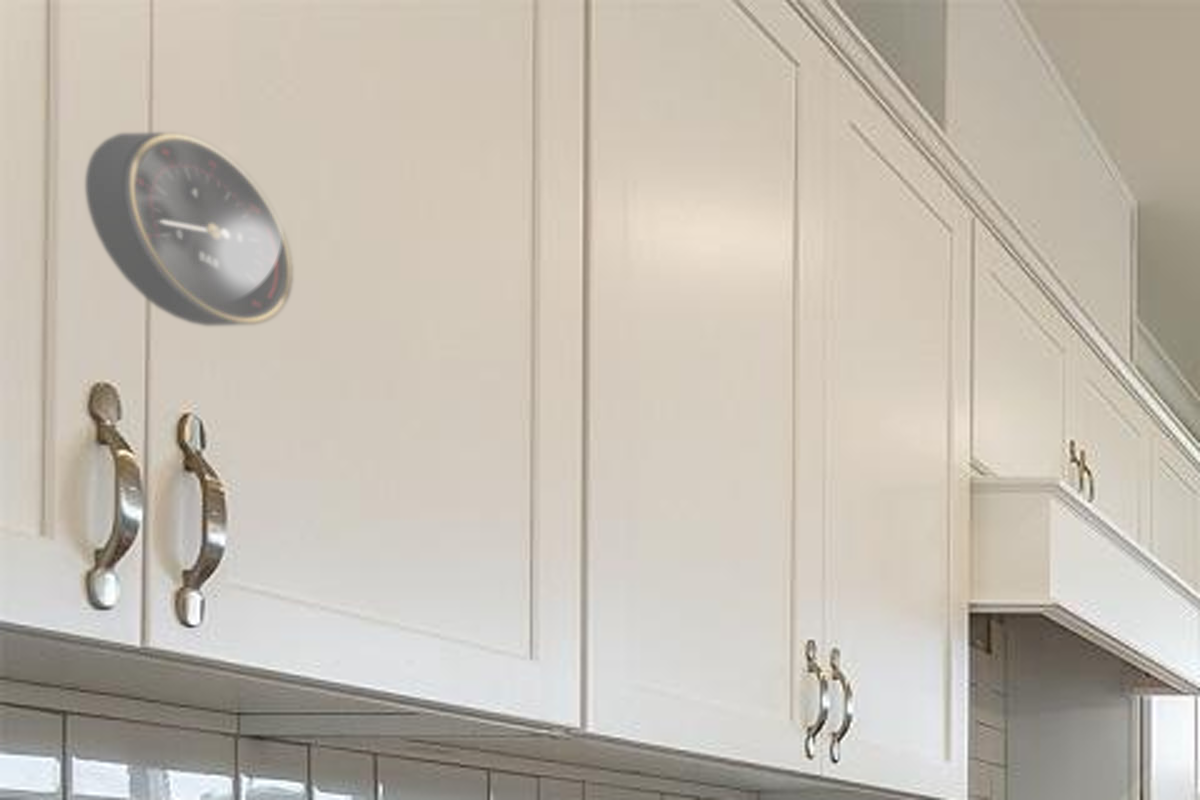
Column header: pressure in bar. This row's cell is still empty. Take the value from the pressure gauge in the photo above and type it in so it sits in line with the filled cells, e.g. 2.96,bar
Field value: 0.5,bar
